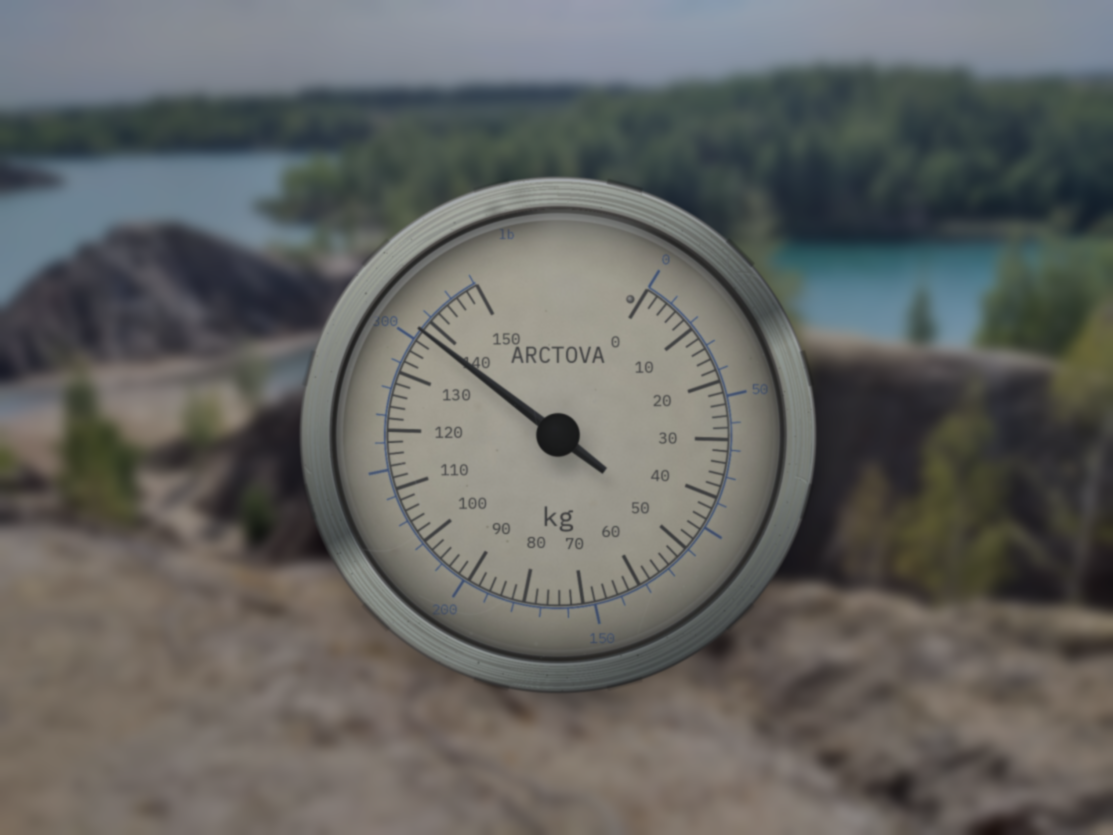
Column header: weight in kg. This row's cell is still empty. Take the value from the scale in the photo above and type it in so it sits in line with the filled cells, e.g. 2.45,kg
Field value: 138,kg
